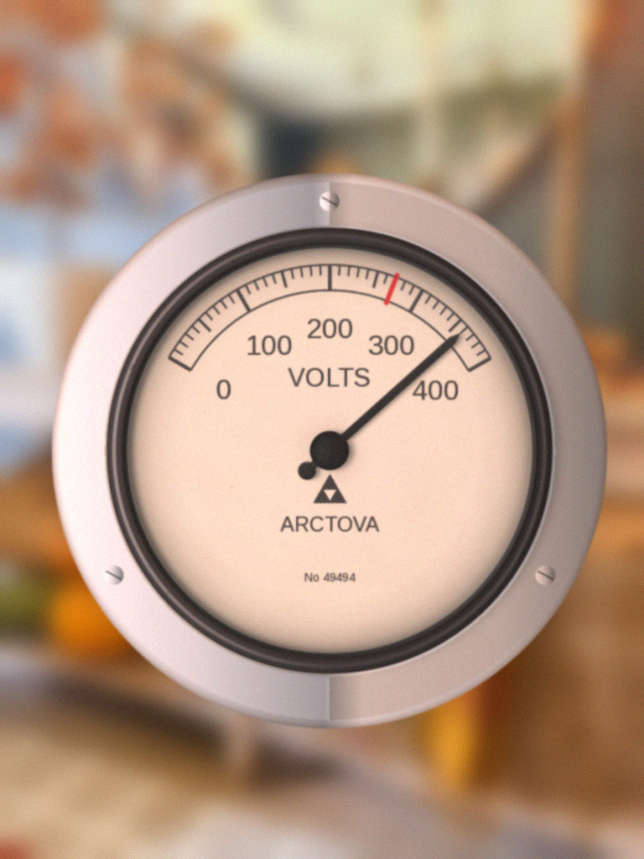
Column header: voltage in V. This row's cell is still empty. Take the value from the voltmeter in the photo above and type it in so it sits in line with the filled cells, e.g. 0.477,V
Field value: 360,V
